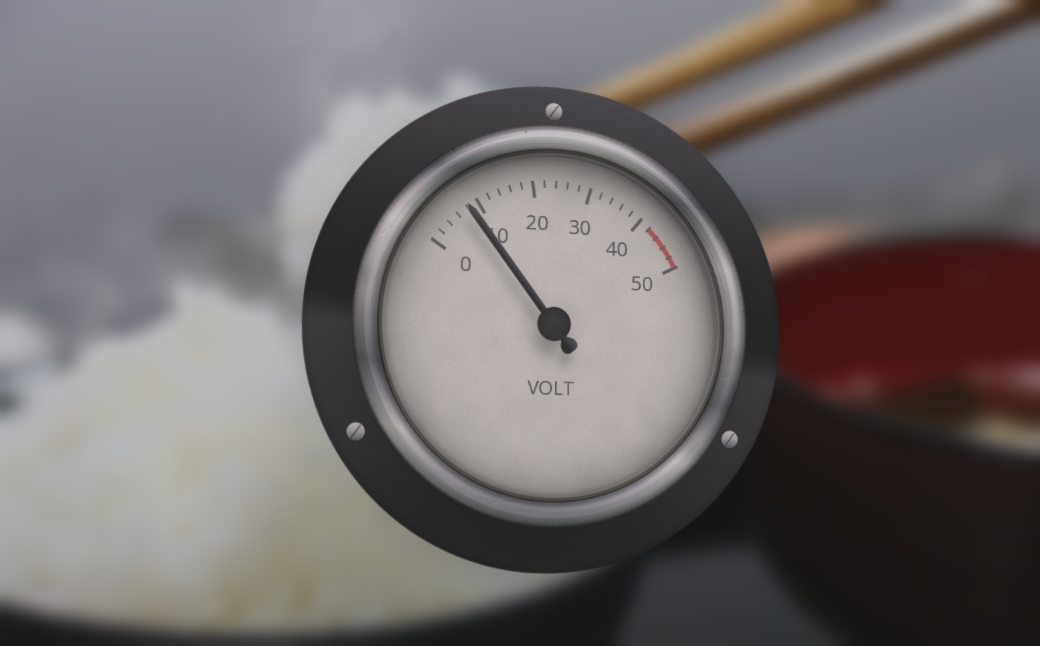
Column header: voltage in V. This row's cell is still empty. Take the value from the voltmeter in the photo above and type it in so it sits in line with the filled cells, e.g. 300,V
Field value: 8,V
